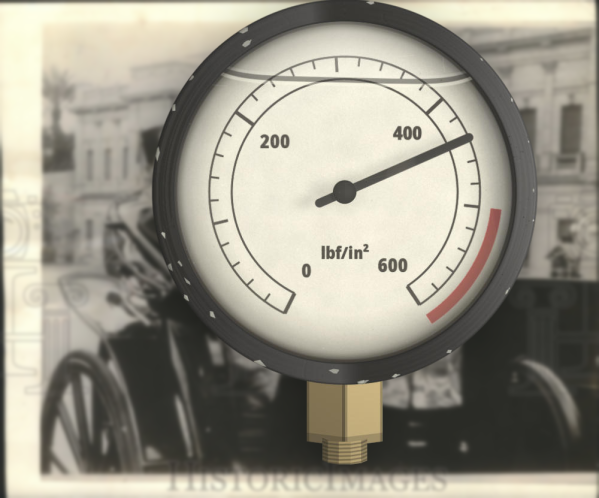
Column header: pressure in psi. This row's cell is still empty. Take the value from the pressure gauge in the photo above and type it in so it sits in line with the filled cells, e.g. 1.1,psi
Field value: 440,psi
